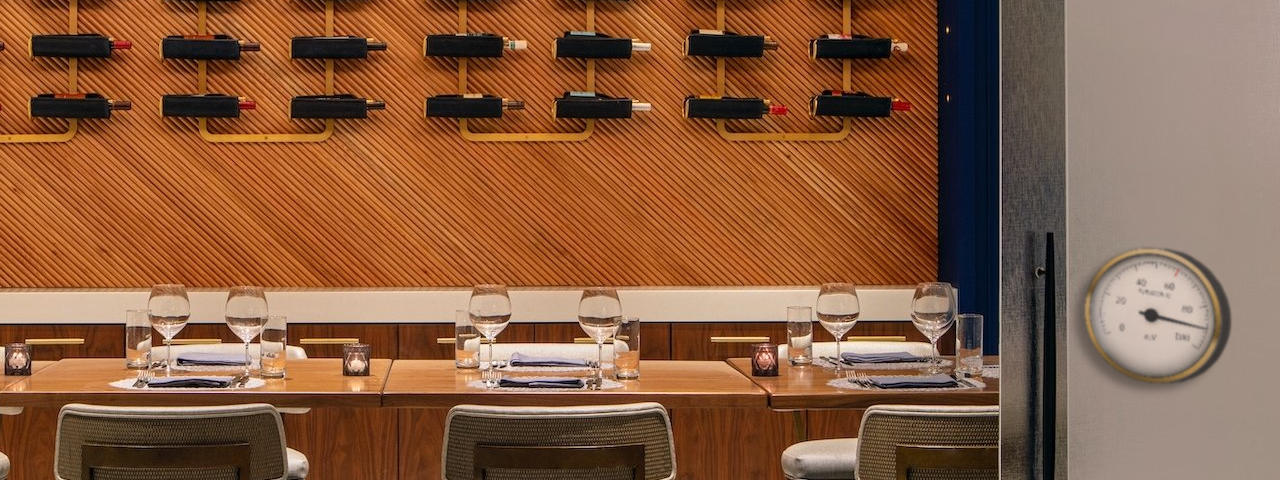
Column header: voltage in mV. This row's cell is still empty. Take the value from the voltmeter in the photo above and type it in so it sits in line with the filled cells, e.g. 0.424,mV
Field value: 90,mV
